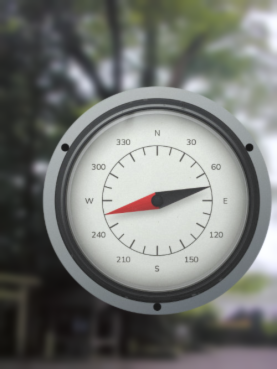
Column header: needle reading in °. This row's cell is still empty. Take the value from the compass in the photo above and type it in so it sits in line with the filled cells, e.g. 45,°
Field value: 255,°
